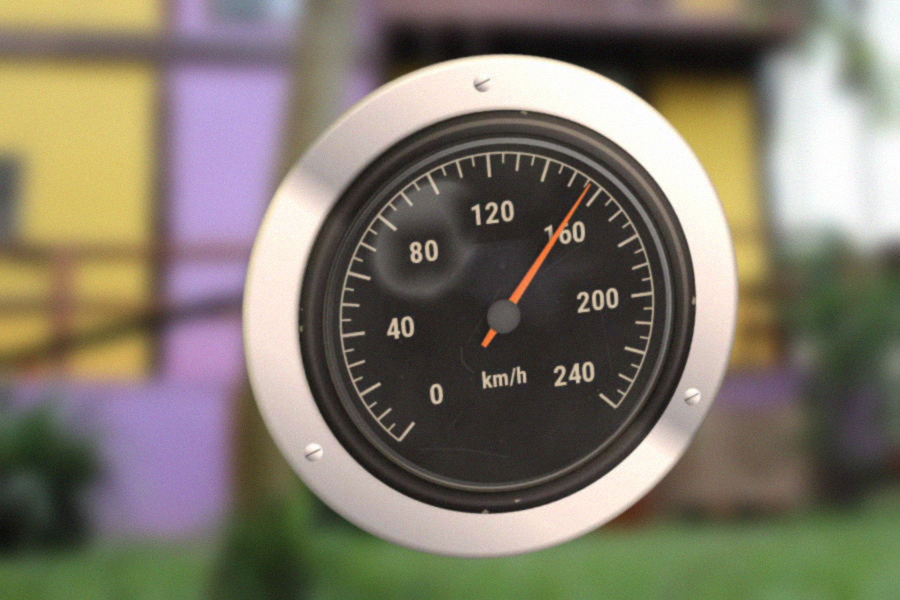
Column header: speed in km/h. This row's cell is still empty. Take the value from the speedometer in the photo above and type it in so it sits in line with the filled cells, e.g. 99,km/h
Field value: 155,km/h
